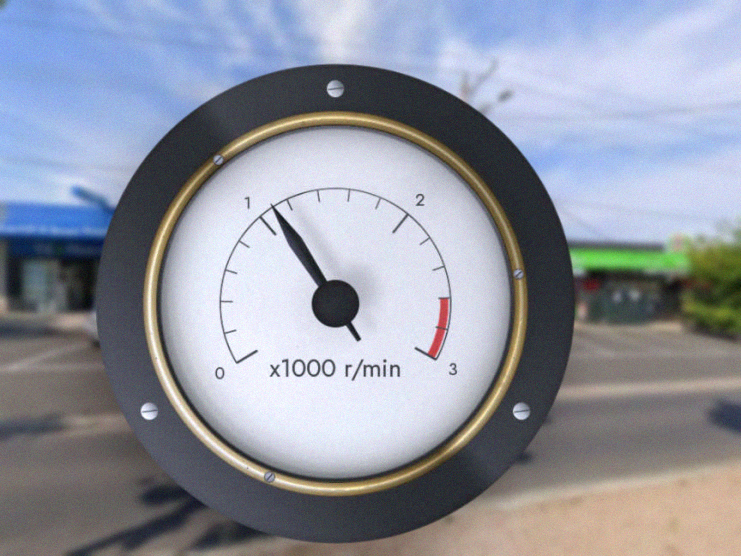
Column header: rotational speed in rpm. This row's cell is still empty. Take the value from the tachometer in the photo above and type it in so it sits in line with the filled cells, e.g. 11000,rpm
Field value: 1100,rpm
